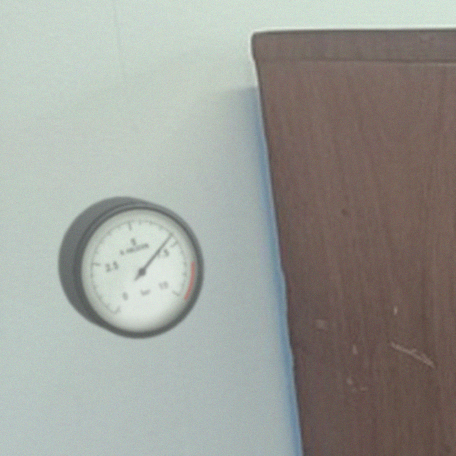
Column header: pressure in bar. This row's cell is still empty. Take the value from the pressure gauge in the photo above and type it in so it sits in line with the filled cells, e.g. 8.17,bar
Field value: 7,bar
